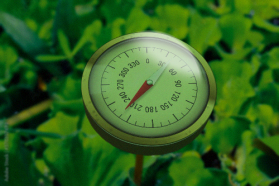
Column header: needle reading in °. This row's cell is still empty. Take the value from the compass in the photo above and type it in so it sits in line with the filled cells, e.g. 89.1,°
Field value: 220,°
